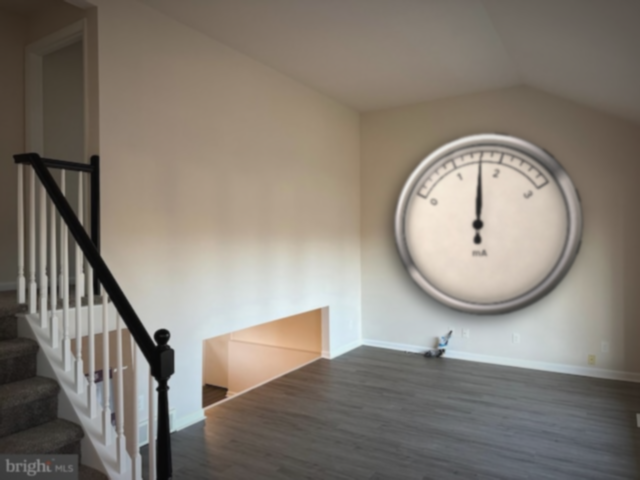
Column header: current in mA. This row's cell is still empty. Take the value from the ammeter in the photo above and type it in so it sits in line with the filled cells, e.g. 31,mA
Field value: 1.6,mA
